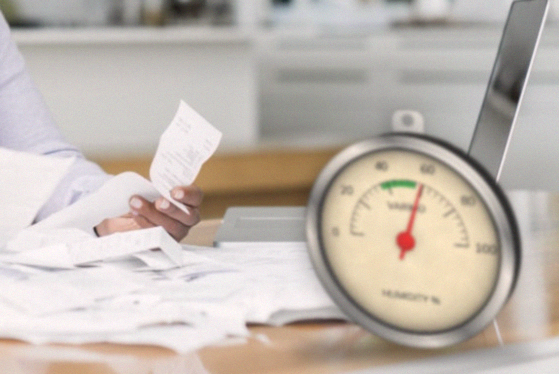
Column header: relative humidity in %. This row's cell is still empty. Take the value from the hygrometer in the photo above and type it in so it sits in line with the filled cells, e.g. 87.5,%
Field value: 60,%
